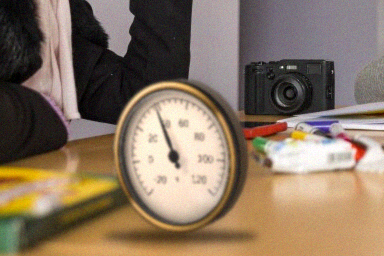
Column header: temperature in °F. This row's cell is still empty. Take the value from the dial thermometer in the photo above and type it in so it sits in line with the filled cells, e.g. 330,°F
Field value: 40,°F
